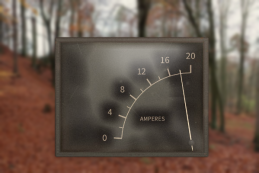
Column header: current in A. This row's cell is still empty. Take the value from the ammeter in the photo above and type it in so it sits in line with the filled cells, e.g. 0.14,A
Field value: 18,A
